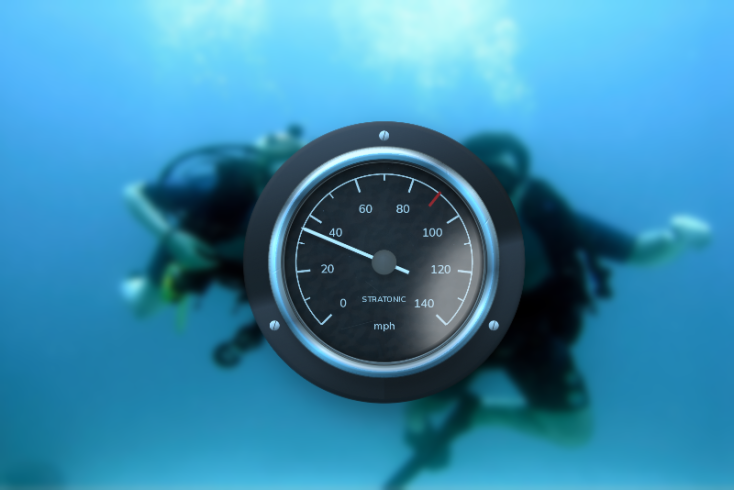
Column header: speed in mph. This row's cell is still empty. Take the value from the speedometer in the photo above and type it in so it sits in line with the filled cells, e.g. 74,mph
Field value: 35,mph
